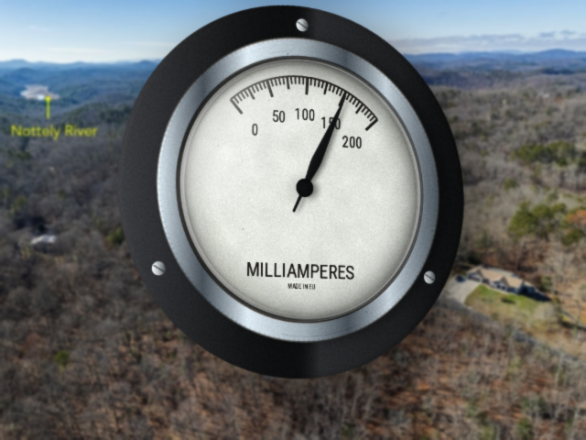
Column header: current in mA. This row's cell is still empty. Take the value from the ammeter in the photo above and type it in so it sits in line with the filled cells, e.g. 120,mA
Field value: 150,mA
